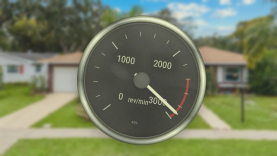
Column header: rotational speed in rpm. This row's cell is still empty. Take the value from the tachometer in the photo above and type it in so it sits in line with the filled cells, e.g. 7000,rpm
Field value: 2900,rpm
